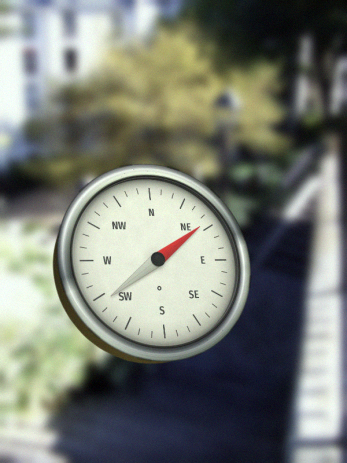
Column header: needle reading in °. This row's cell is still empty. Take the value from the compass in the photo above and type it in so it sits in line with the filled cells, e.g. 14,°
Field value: 55,°
